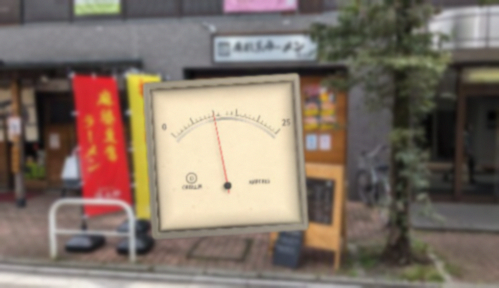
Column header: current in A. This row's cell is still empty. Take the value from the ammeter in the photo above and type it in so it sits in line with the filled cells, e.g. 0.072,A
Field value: 10,A
